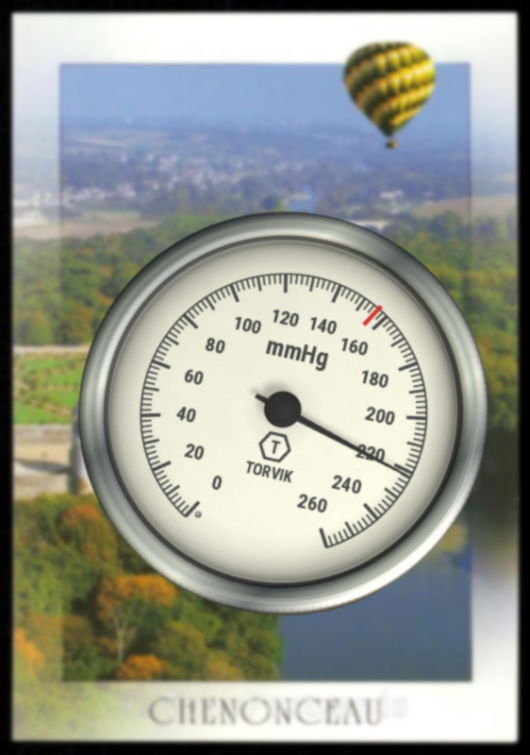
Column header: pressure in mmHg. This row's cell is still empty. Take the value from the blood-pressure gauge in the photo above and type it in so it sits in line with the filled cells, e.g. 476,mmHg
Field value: 222,mmHg
